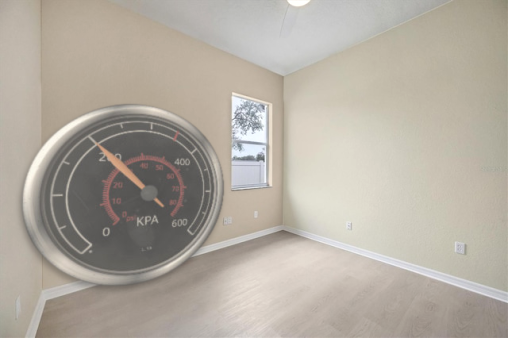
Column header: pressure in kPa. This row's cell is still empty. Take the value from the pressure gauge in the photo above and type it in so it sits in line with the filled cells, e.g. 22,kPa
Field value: 200,kPa
